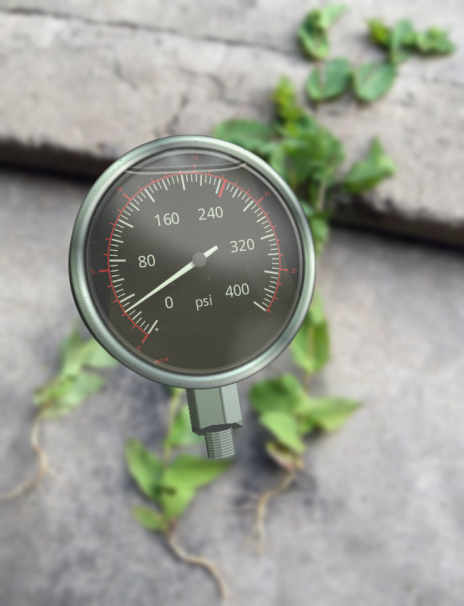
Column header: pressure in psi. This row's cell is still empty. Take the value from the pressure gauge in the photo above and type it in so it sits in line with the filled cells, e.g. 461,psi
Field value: 30,psi
